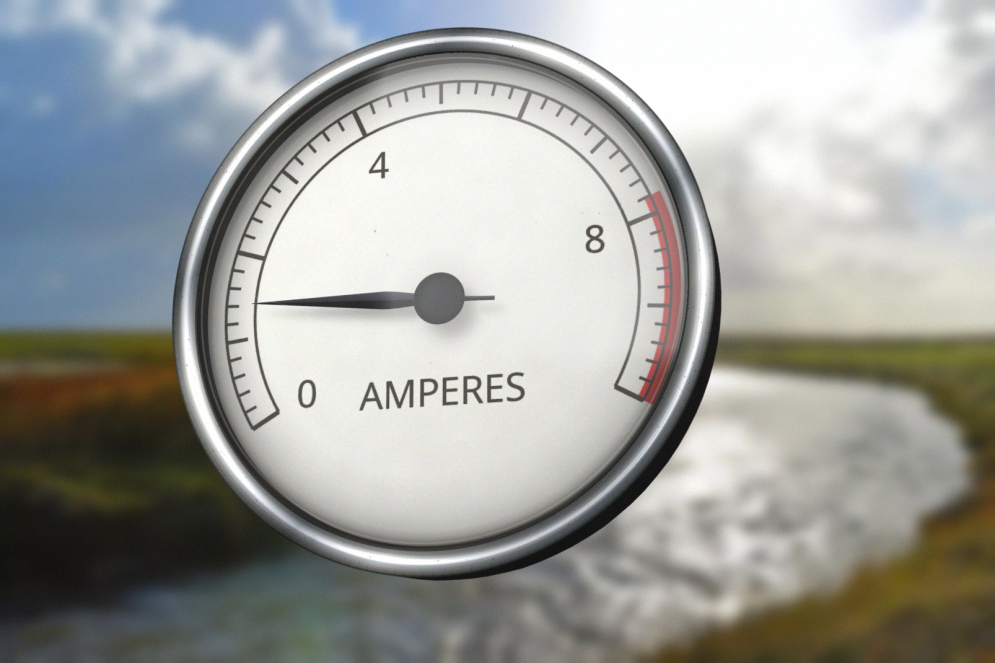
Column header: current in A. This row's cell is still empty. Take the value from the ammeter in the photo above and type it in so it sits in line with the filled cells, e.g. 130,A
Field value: 1.4,A
